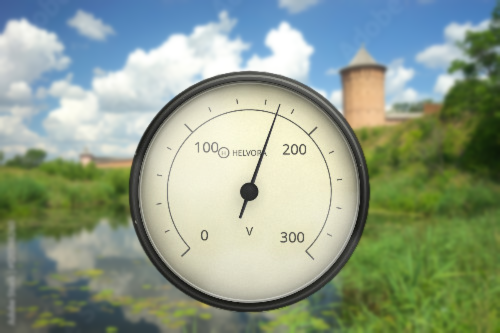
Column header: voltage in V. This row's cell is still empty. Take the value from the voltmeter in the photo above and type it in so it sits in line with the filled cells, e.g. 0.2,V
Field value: 170,V
